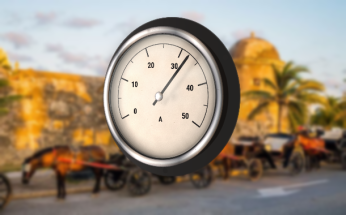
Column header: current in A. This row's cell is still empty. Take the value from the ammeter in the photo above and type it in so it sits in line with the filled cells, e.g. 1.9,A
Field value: 32.5,A
